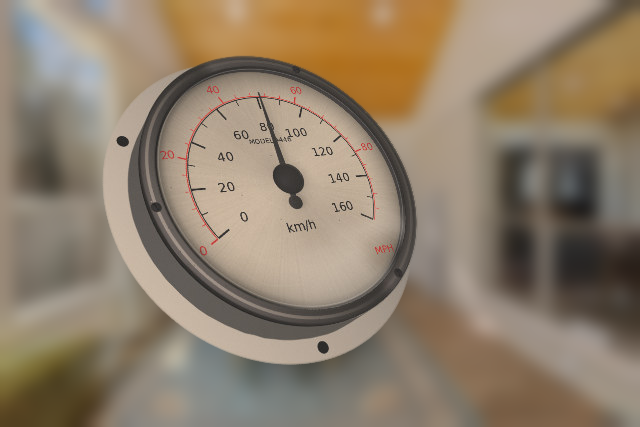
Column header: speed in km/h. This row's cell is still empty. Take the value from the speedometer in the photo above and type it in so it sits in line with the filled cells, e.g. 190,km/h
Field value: 80,km/h
